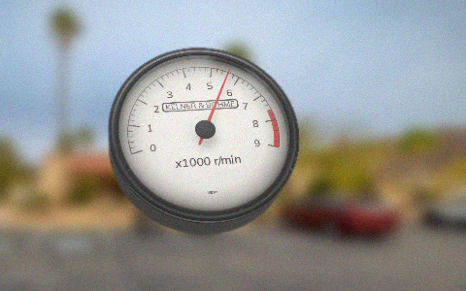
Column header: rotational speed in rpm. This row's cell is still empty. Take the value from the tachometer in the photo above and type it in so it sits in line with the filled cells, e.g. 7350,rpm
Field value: 5600,rpm
